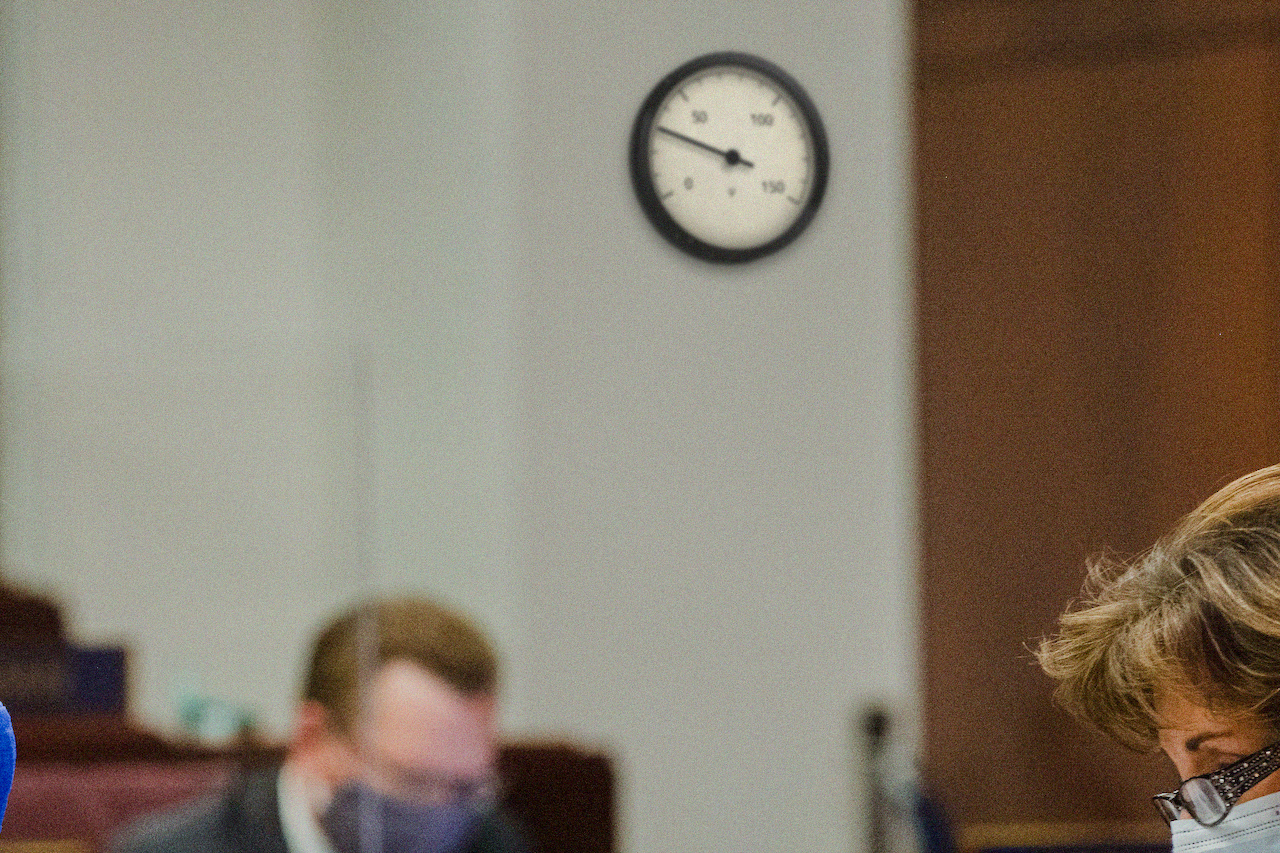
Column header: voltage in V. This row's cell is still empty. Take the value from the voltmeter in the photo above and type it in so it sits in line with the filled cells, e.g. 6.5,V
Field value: 30,V
